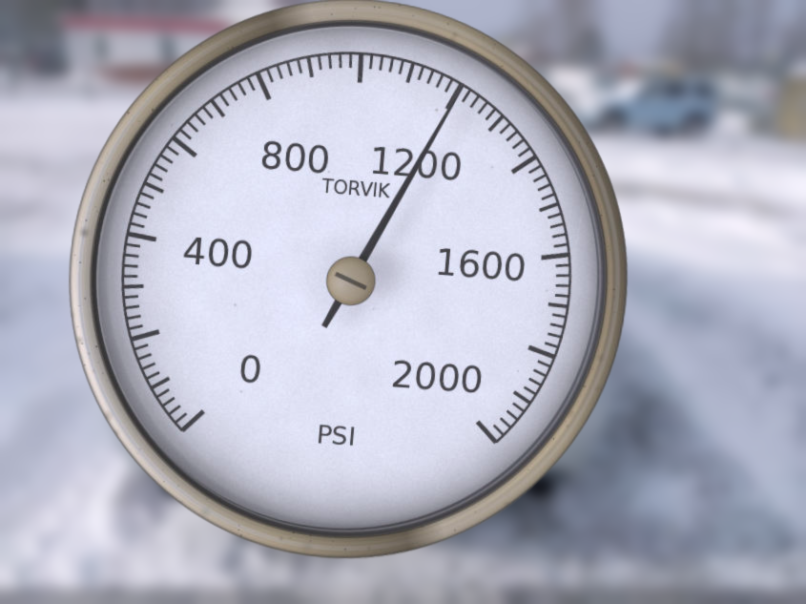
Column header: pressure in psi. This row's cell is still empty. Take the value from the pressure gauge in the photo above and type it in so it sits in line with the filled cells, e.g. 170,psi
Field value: 1200,psi
